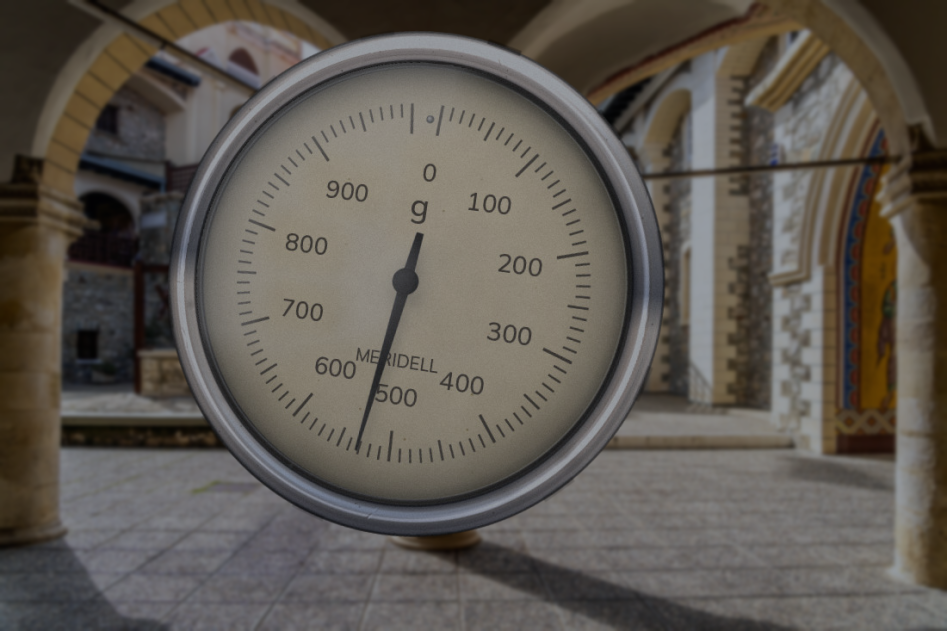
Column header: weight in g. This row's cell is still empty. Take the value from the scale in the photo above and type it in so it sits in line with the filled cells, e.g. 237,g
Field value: 530,g
